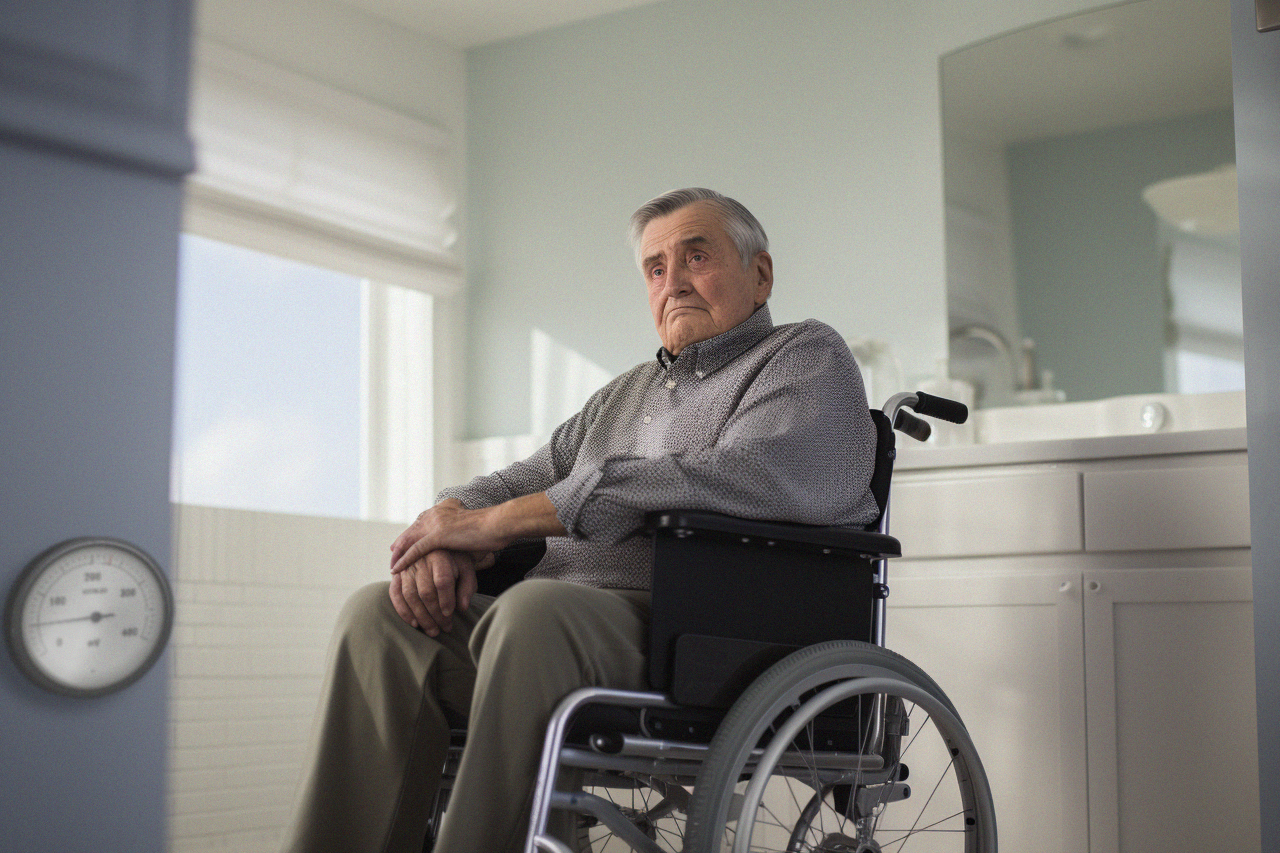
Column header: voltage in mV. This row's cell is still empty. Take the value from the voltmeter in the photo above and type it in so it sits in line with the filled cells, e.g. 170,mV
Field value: 50,mV
